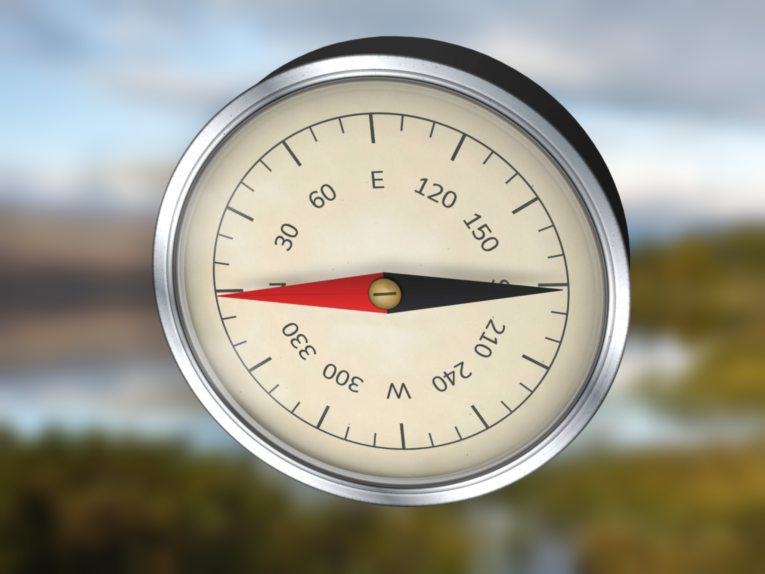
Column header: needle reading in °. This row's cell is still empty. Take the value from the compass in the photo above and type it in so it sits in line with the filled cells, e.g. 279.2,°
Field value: 0,°
